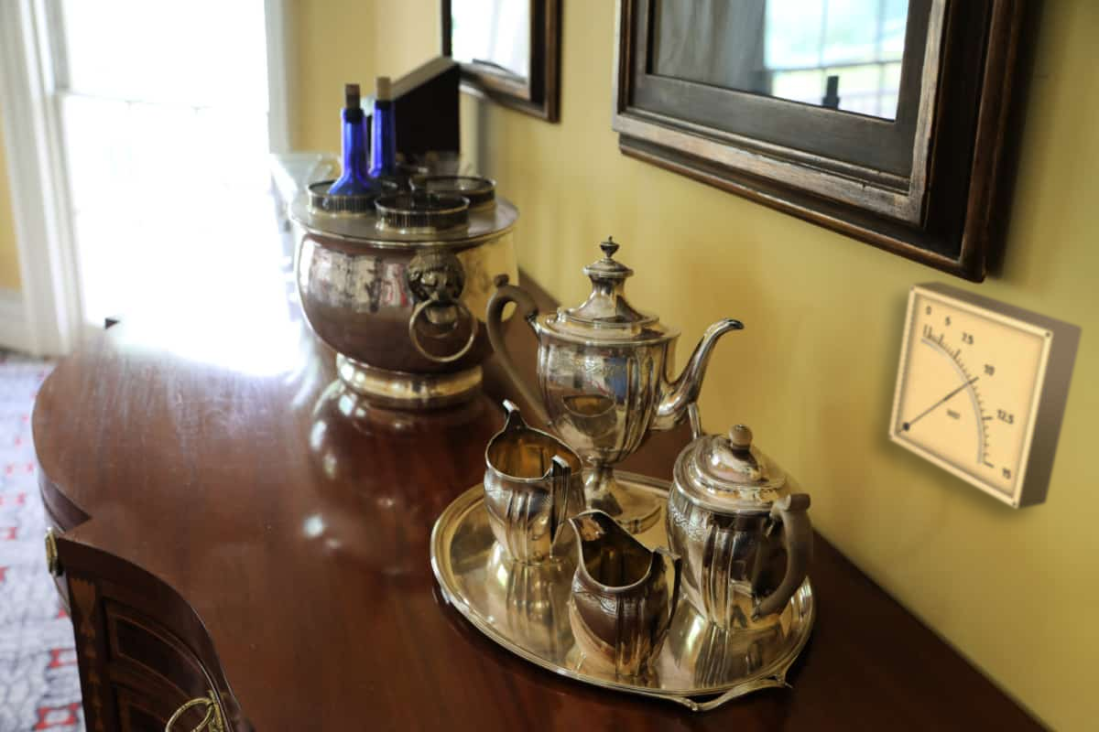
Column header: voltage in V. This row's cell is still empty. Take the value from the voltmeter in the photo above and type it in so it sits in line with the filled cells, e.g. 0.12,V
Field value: 10,V
